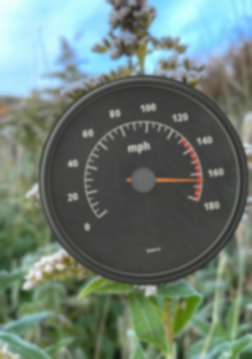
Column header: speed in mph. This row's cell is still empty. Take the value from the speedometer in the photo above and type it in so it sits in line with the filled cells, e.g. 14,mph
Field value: 165,mph
